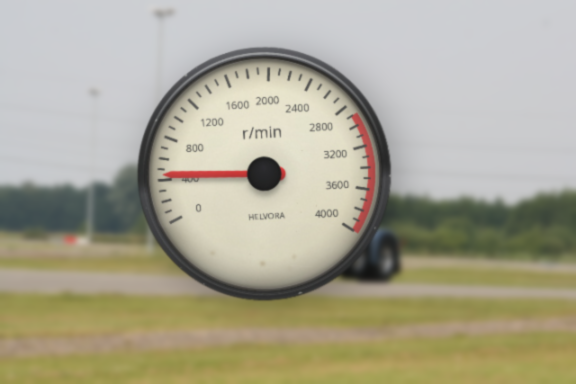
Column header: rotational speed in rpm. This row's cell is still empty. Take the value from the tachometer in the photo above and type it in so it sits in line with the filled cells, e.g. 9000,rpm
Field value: 450,rpm
